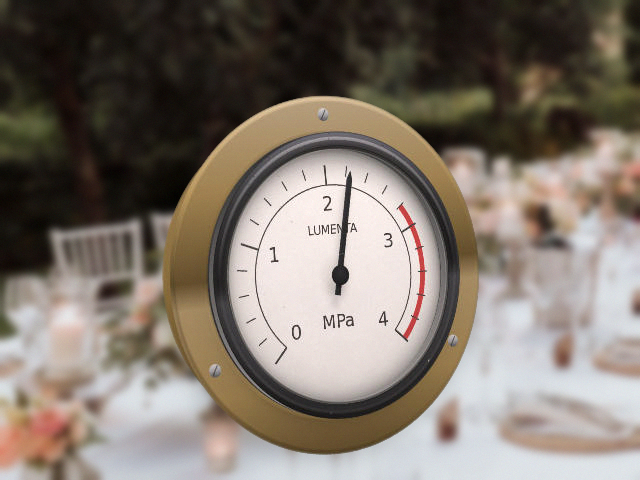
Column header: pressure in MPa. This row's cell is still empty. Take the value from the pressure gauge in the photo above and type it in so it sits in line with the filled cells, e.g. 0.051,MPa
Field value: 2.2,MPa
